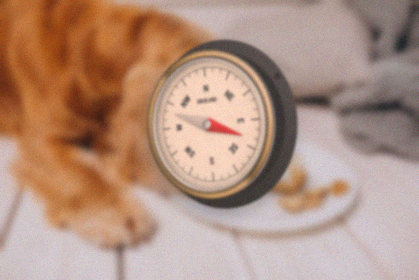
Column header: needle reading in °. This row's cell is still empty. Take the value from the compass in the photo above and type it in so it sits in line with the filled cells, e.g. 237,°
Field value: 110,°
